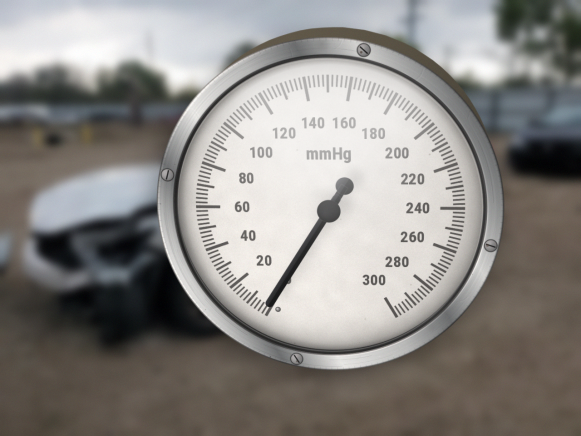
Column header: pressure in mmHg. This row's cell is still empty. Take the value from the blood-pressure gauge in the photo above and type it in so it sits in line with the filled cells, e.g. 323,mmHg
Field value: 2,mmHg
